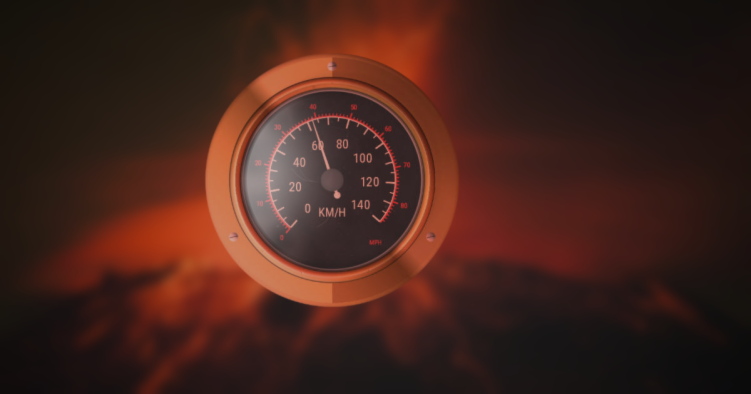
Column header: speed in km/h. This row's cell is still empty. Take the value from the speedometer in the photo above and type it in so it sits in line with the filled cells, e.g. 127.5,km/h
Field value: 62.5,km/h
